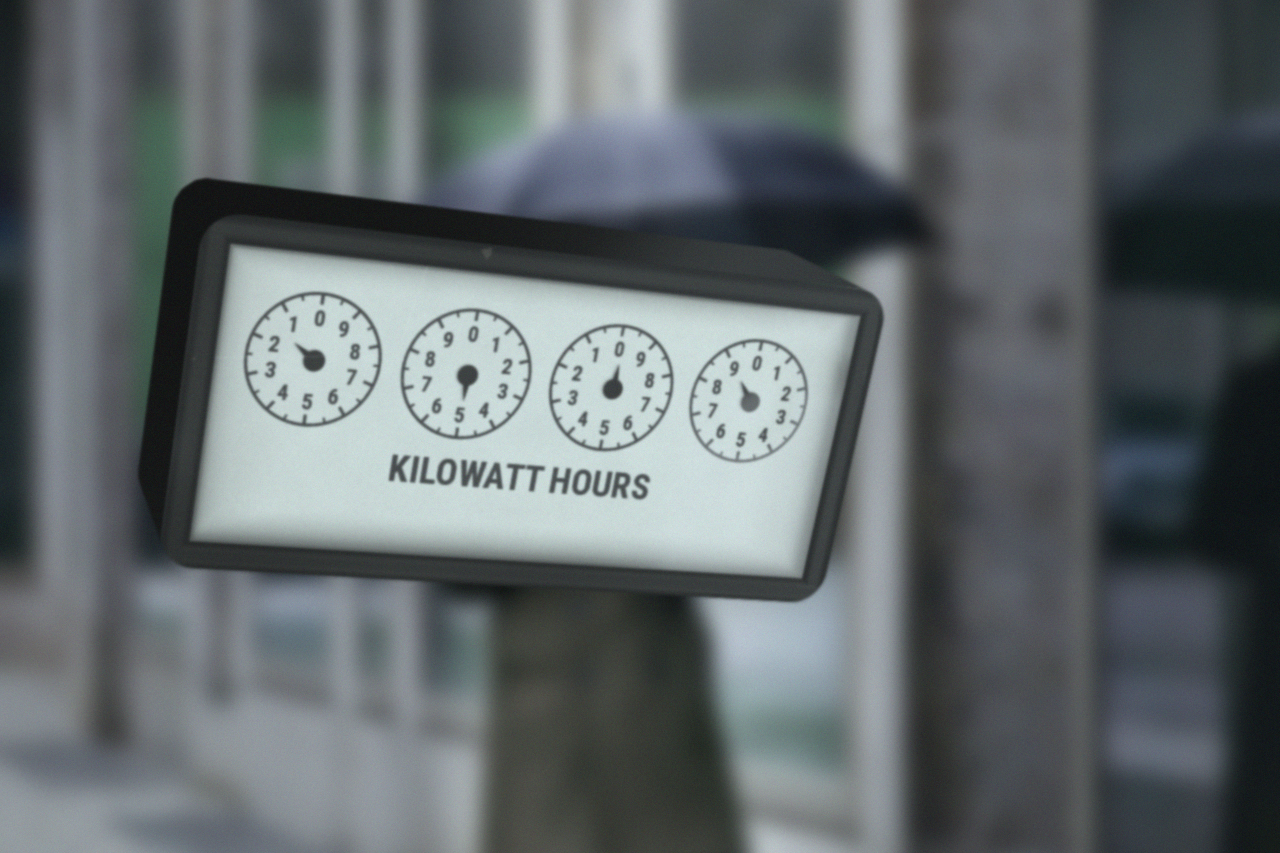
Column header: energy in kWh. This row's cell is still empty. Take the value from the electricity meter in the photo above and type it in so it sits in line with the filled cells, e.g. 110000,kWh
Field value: 1499,kWh
